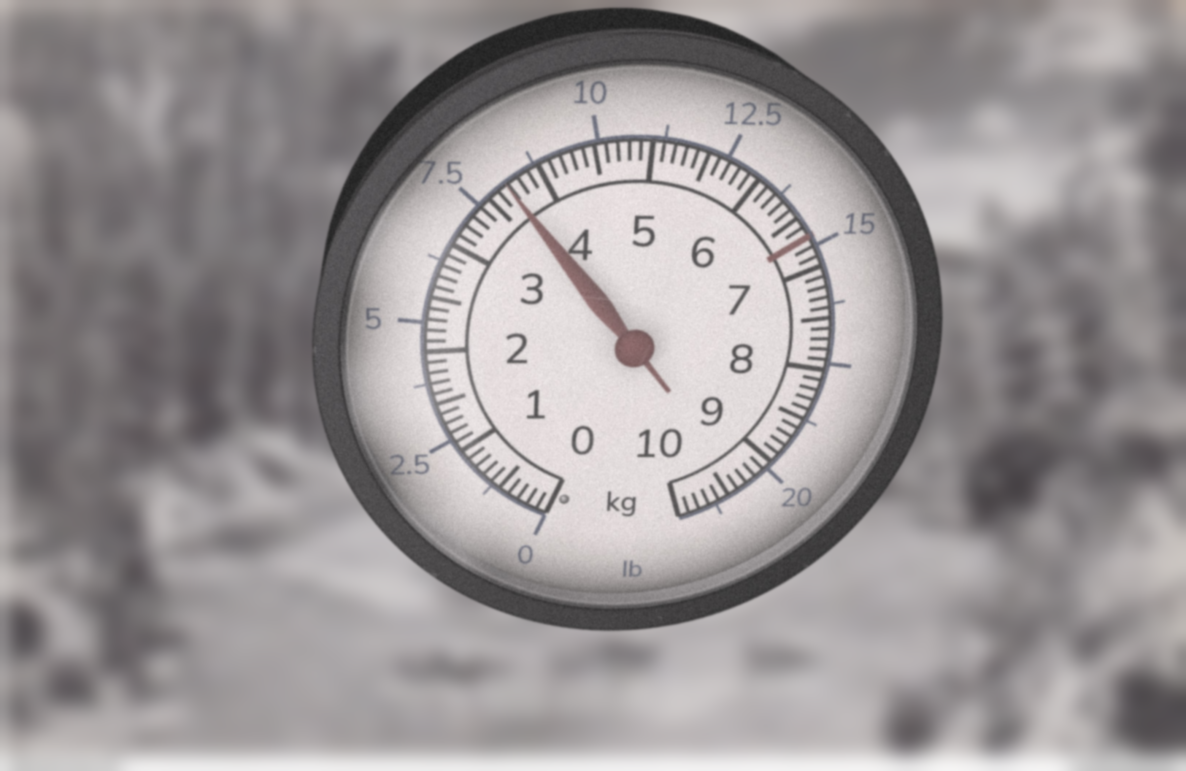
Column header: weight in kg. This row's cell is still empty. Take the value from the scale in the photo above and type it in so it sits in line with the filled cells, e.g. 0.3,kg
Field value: 3.7,kg
